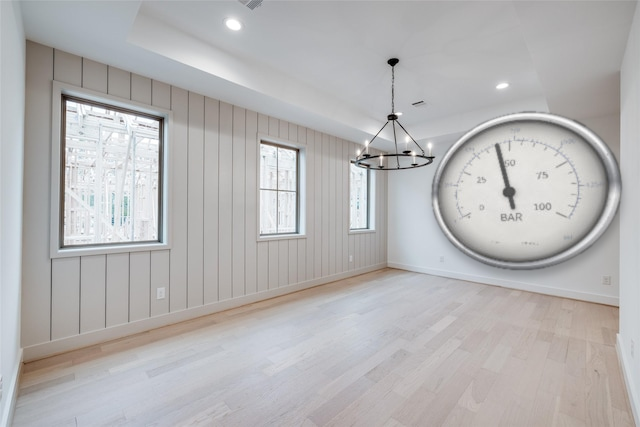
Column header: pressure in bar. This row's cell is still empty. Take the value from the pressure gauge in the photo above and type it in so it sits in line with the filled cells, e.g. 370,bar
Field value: 45,bar
